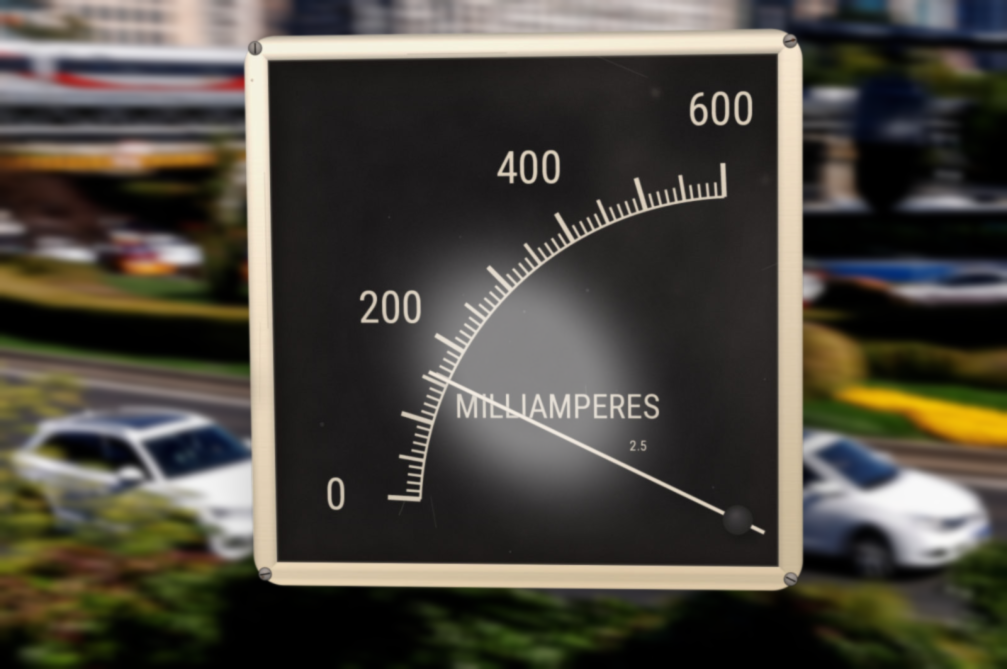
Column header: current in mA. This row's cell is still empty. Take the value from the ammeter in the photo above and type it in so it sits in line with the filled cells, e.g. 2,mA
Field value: 160,mA
